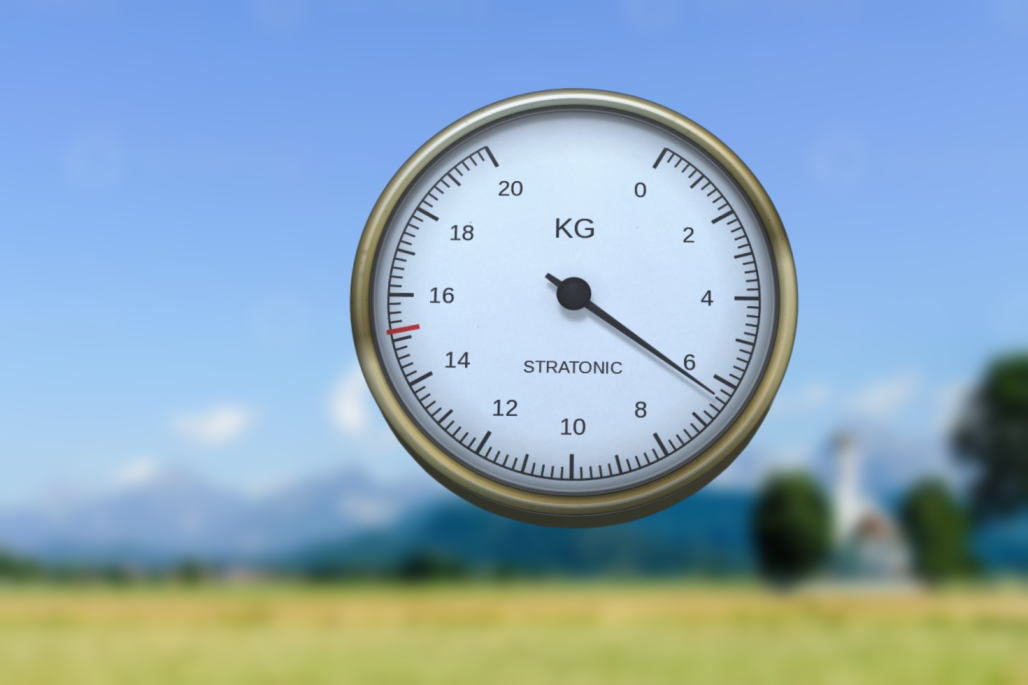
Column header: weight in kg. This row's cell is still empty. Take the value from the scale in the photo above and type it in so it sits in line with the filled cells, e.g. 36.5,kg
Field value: 6.4,kg
